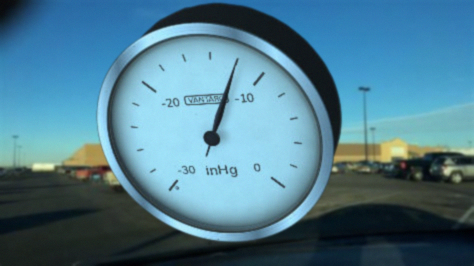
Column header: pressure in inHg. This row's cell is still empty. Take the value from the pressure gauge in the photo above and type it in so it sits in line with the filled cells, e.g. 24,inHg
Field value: -12,inHg
